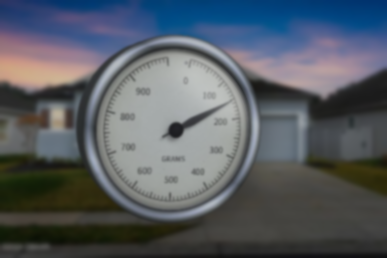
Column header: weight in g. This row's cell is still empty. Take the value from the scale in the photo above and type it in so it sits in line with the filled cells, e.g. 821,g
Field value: 150,g
